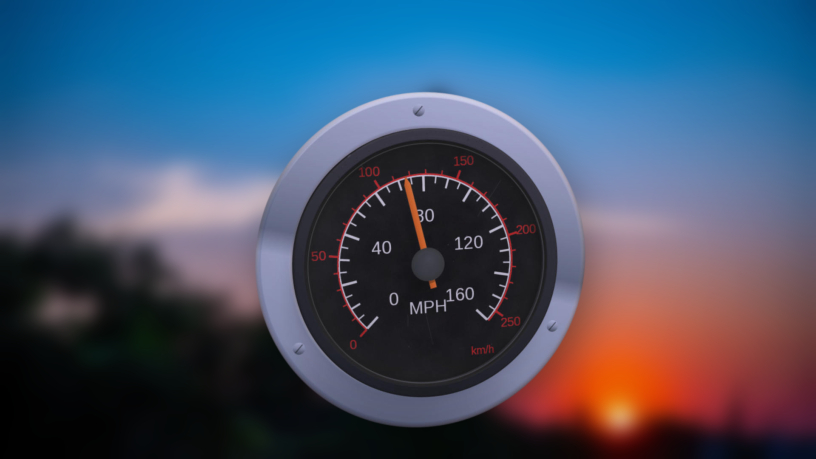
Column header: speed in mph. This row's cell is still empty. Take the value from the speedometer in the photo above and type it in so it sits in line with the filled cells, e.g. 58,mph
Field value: 72.5,mph
